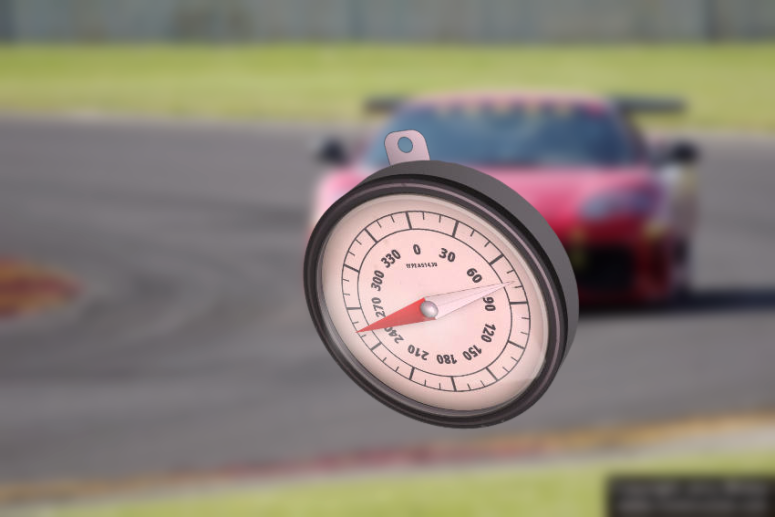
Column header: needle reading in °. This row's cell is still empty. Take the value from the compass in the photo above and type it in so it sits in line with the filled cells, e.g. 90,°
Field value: 255,°
